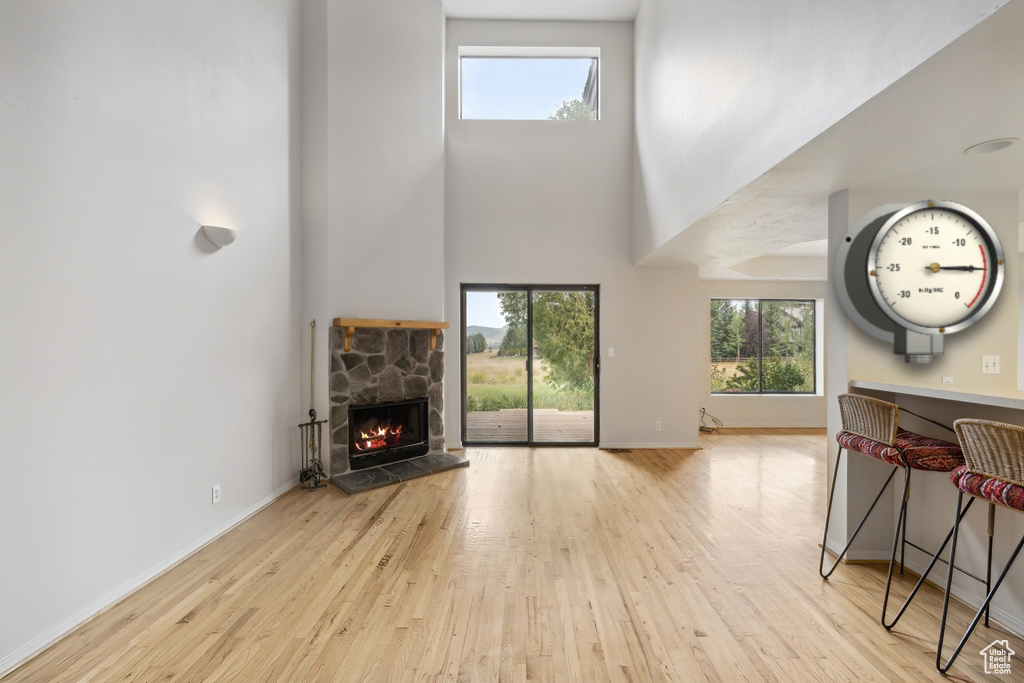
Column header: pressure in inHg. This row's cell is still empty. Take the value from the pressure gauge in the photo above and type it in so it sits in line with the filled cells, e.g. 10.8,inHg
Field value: -5,inHg
